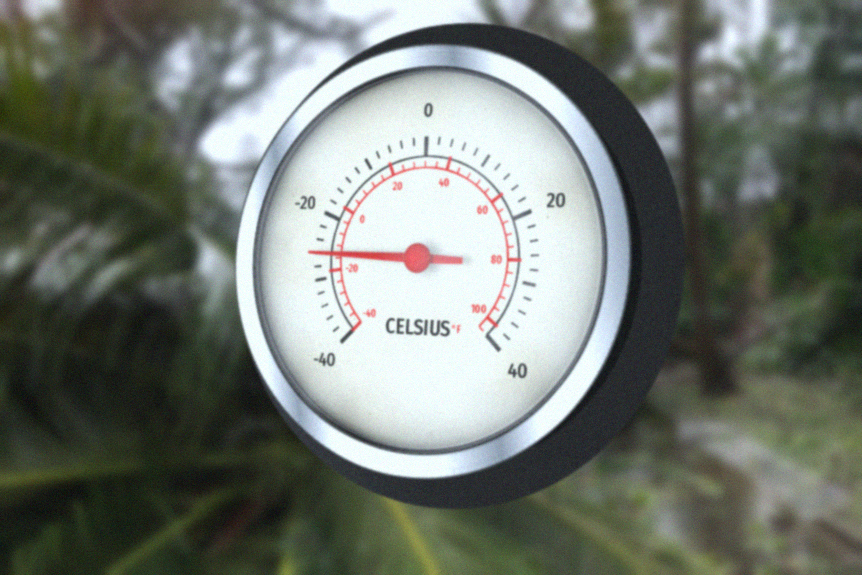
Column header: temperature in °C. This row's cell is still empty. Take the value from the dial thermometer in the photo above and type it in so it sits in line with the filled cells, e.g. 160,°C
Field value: -26,°C
